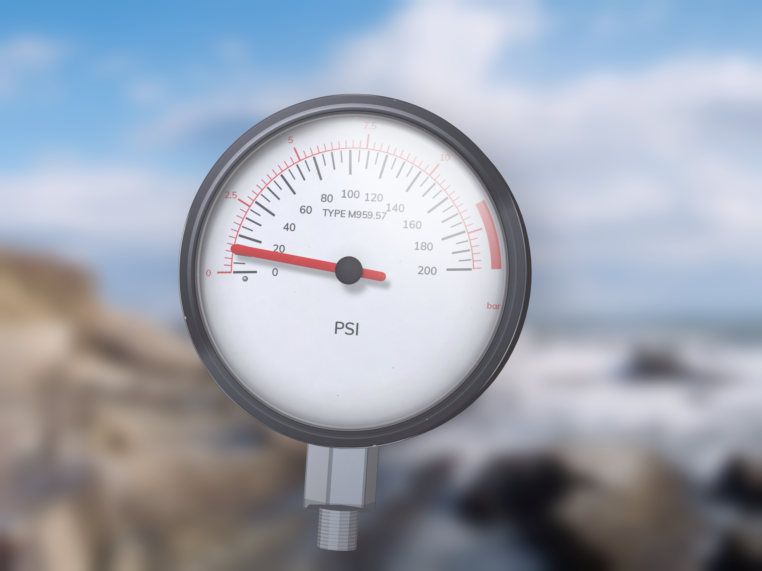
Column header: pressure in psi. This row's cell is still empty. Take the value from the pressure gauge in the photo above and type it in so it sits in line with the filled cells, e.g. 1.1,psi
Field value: 12.5,psi
